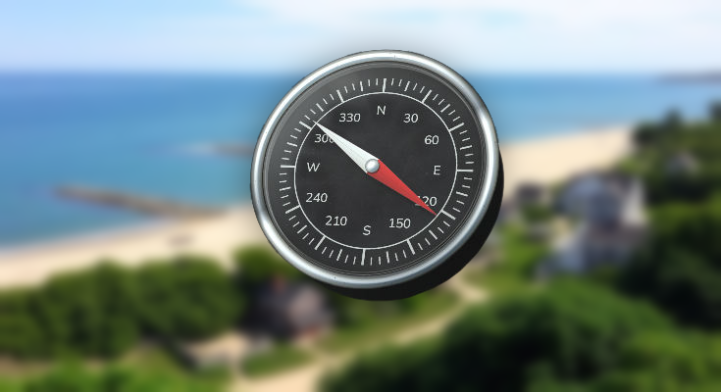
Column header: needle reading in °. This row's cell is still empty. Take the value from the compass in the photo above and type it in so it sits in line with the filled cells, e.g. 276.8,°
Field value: 125,°
